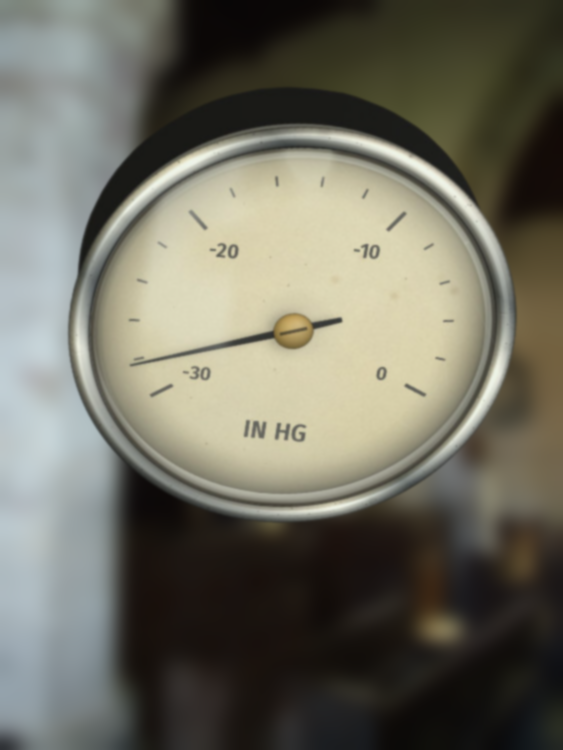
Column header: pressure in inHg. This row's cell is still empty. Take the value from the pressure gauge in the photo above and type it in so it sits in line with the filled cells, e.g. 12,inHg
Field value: -28,inHg
